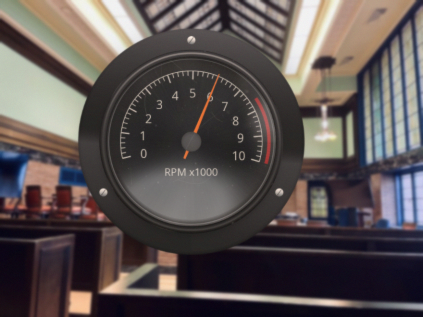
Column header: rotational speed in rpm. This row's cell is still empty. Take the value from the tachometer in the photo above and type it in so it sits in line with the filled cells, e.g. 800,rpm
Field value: 6000,rpm
